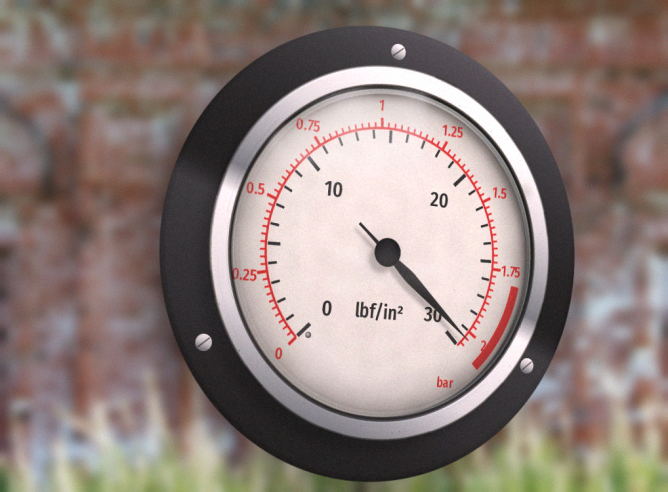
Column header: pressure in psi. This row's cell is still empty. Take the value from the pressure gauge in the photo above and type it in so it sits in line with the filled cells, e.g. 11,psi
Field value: 29.5,psi
